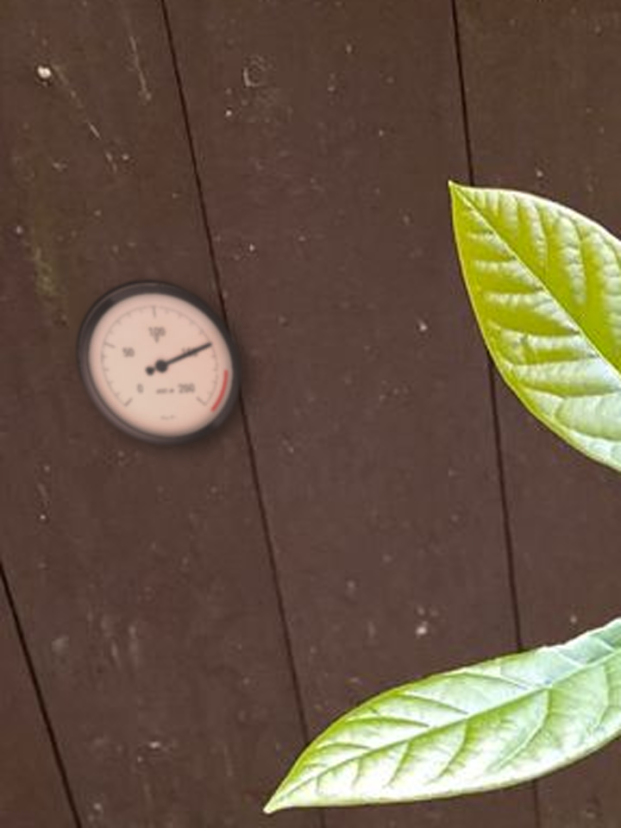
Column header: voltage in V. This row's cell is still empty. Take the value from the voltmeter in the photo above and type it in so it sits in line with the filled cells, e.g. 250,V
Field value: 150,V
